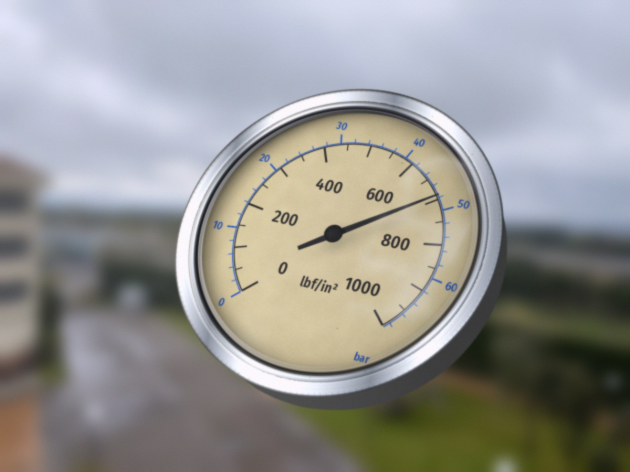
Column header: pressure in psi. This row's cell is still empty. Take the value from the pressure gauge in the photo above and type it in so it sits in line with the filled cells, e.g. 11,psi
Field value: 700,psi
